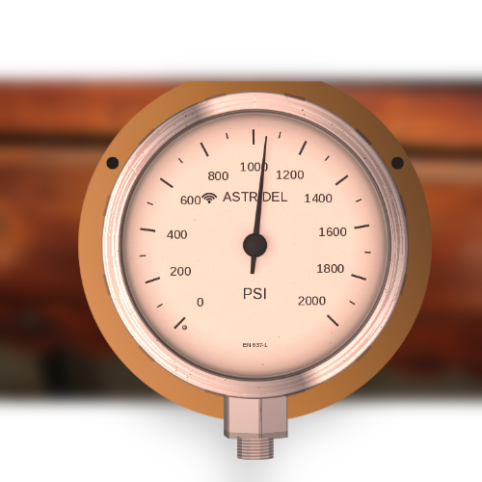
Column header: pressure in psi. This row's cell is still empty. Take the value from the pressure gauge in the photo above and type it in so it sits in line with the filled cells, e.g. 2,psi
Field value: 1050,psi
